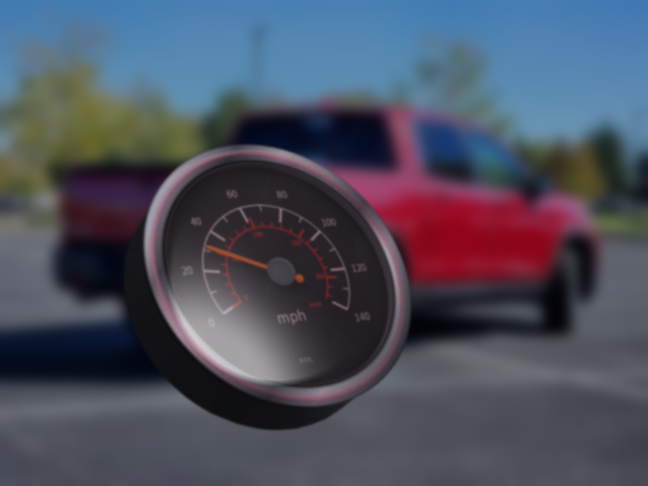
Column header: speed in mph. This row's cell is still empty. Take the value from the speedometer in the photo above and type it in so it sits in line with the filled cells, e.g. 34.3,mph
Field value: 30,mph
